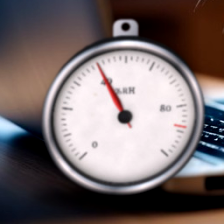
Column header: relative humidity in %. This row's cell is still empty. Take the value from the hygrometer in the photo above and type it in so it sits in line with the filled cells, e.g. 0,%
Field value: 40,%
